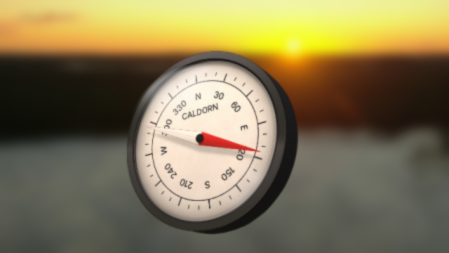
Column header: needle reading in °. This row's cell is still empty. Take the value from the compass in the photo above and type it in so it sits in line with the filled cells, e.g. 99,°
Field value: 115,°
